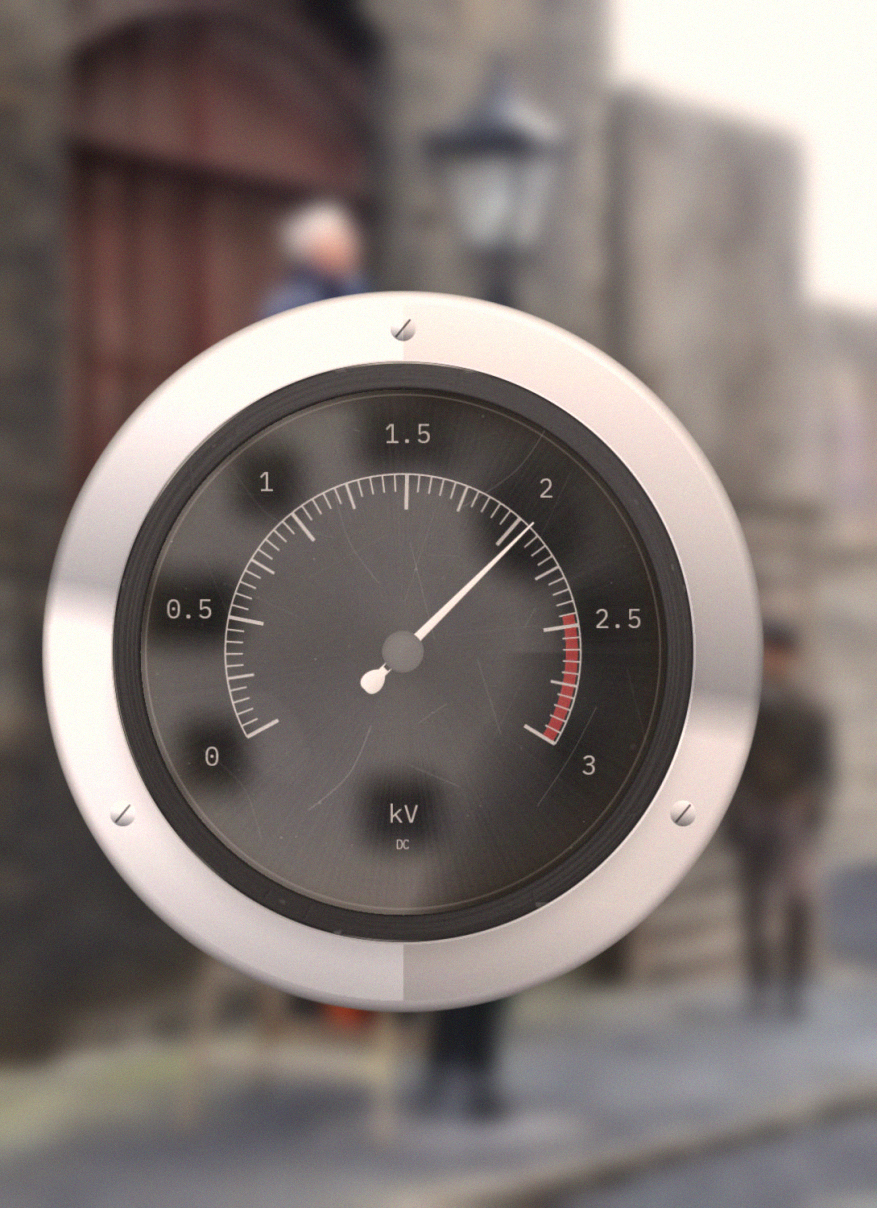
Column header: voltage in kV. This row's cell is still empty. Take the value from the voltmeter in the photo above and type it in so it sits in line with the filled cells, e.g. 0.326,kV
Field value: 2.05,kV
